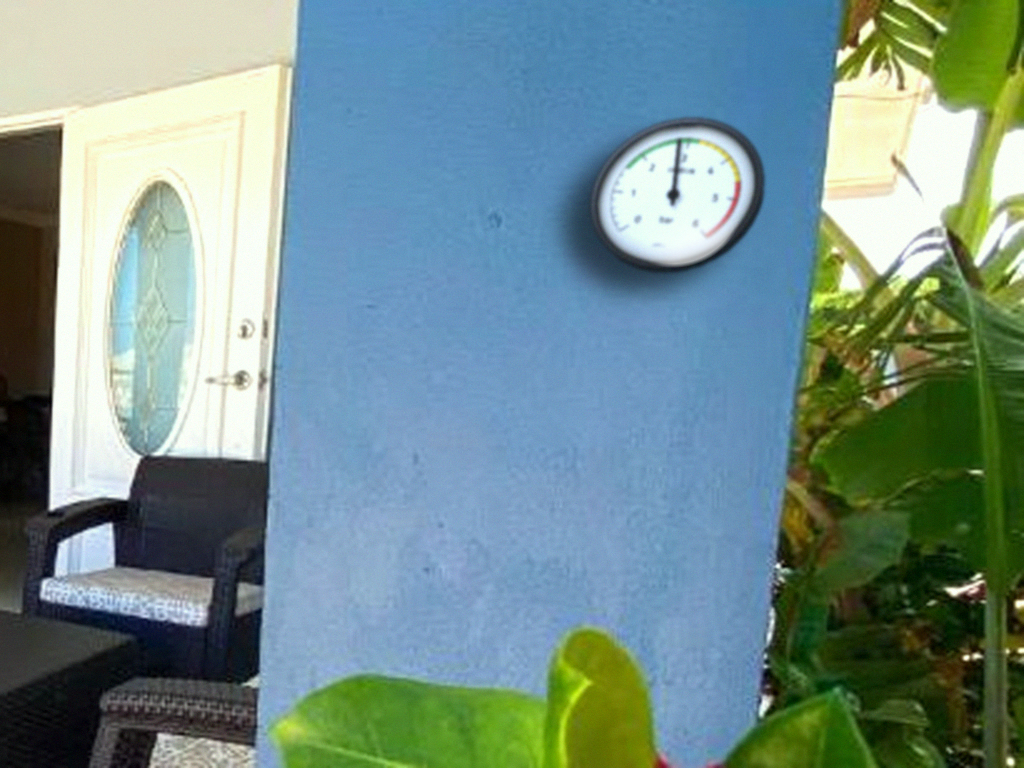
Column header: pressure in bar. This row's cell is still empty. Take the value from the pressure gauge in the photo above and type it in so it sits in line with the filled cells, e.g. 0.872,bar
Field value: 2.8,bar
